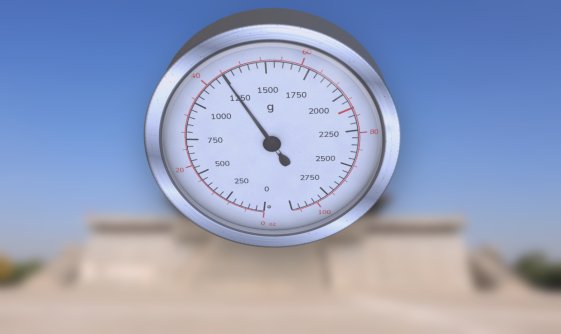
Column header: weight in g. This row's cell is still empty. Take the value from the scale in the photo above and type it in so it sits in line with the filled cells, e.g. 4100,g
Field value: 1250,g
